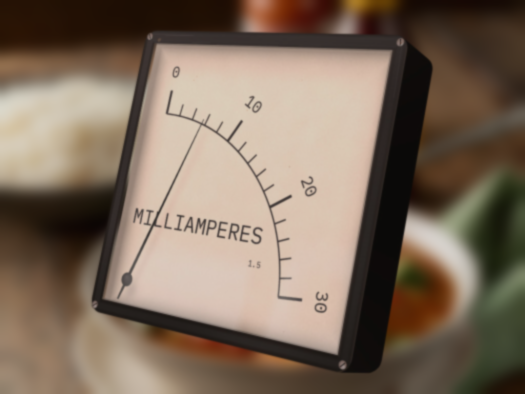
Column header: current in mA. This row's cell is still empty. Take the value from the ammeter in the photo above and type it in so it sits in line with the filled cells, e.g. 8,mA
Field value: 6,mA
